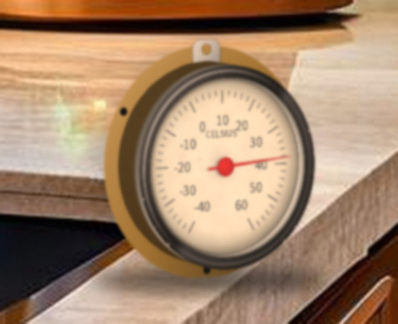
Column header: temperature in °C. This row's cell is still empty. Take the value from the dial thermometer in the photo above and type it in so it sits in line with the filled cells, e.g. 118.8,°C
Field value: 38,°C
